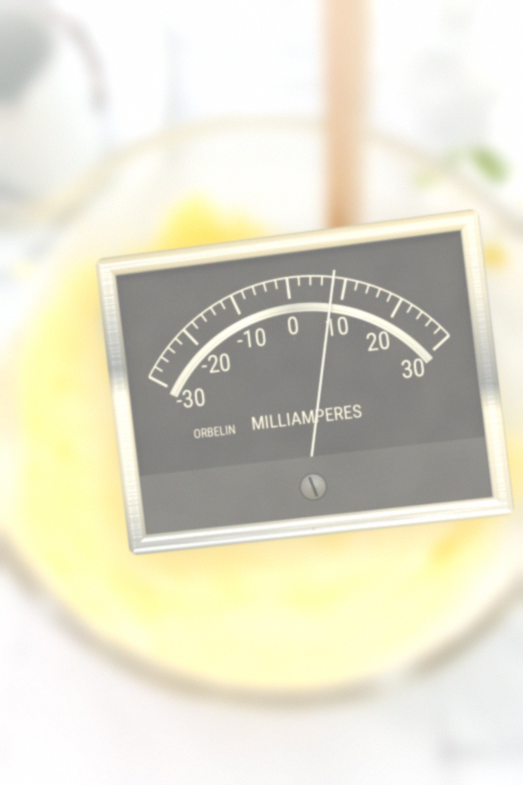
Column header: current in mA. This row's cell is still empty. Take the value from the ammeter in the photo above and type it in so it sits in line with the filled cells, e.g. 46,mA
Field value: 8,mA
